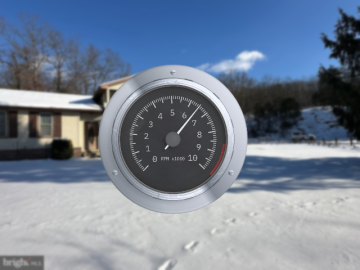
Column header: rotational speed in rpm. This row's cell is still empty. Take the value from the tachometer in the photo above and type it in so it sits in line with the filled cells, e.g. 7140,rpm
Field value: 6500,rpm
